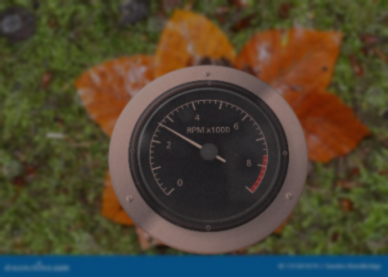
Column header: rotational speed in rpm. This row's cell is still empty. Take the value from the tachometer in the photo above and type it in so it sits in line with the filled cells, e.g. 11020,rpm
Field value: 2600,rpm
